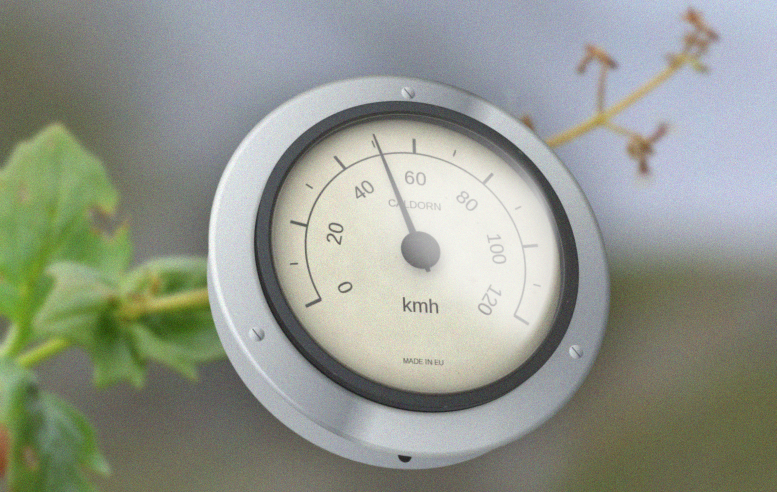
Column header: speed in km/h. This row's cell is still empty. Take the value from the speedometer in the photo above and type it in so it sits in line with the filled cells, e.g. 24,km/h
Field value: 50,km/h
